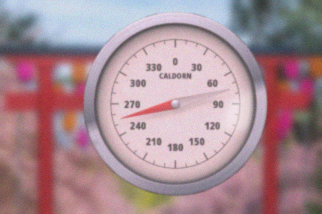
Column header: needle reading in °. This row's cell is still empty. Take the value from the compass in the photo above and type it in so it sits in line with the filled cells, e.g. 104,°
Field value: 255,°
